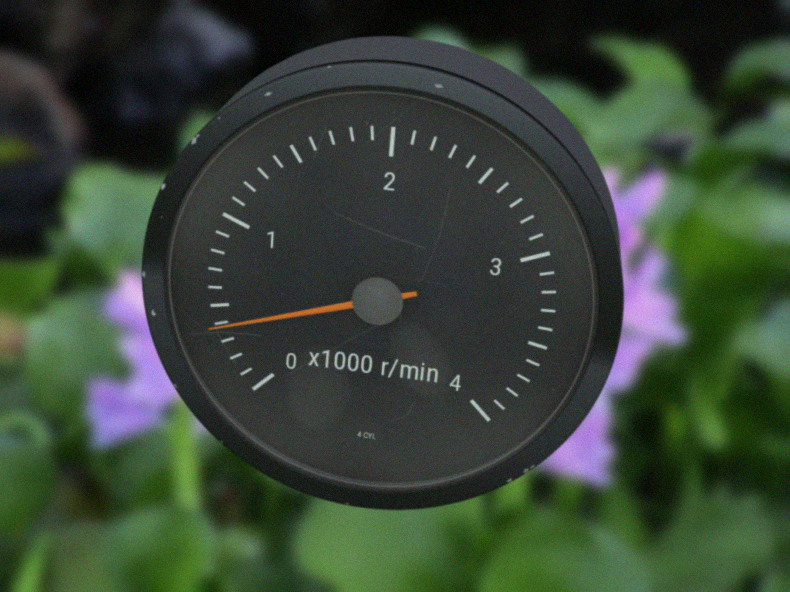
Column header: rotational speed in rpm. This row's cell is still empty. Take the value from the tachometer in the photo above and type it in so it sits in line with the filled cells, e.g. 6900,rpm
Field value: 400,rpm
